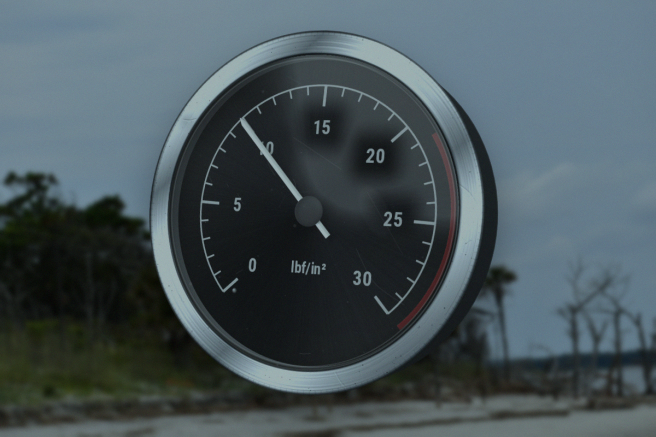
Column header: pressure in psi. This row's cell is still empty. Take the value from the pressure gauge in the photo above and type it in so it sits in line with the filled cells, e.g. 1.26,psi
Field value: 10,psi
